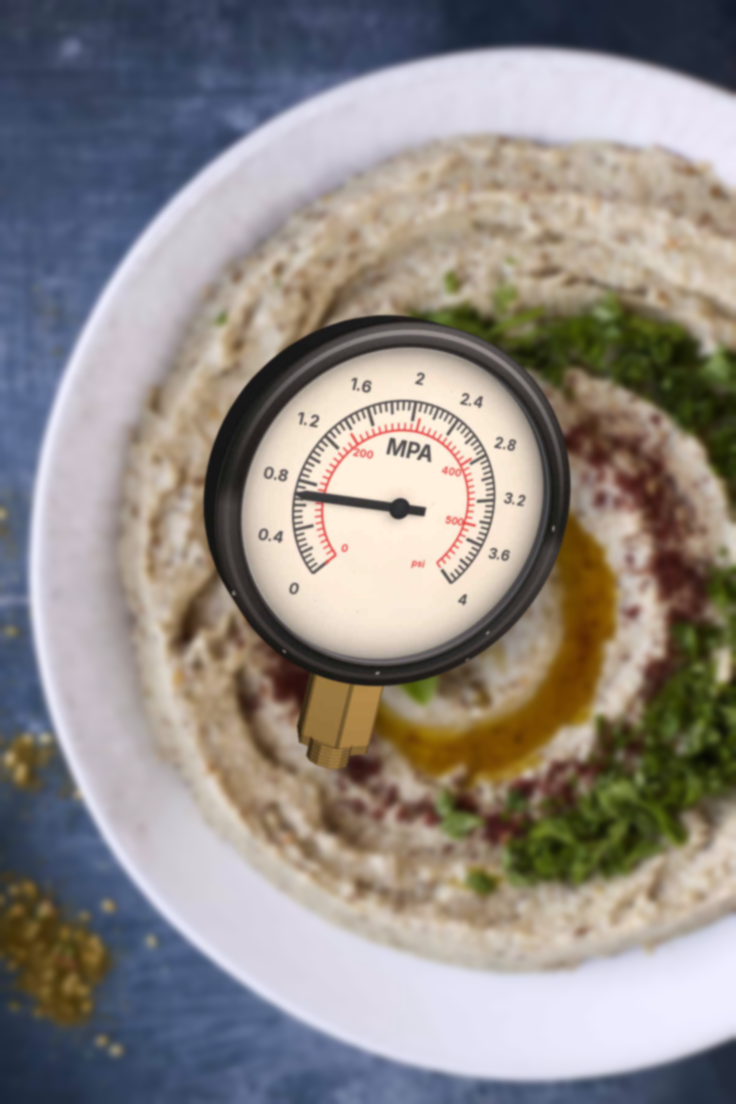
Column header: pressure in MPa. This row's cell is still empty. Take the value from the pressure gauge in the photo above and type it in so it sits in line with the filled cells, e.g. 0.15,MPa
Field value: 0.7,MPa
